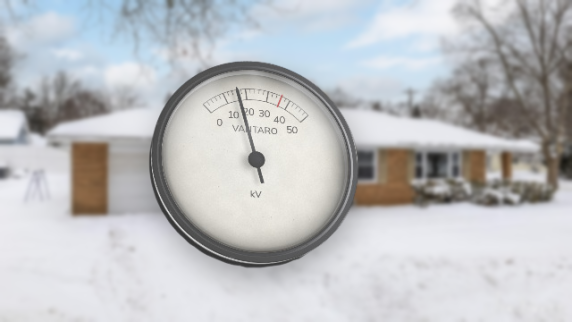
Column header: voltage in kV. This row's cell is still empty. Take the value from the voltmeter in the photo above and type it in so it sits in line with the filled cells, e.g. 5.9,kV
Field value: 16,kV
